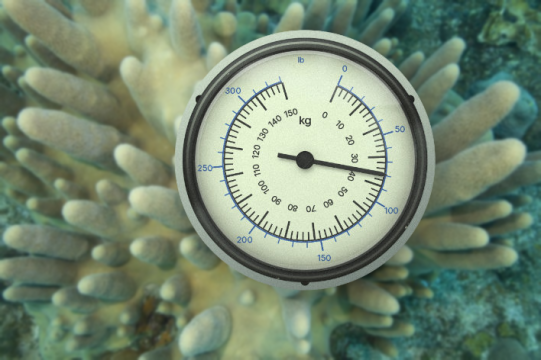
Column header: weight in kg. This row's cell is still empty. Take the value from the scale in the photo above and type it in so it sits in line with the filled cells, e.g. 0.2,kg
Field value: 36,kg
